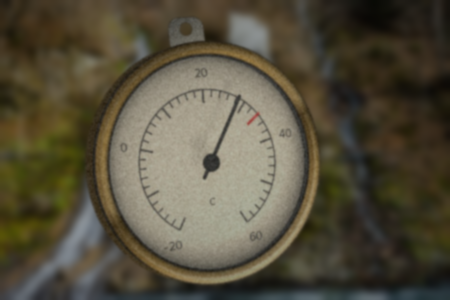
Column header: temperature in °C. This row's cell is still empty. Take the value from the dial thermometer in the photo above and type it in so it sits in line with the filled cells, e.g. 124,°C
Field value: 28,°C
